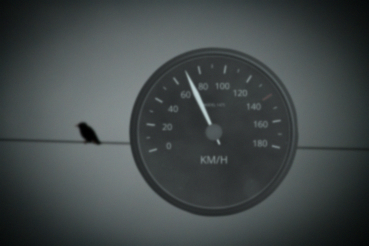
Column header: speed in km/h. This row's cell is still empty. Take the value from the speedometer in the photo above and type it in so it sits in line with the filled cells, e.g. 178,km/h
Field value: 70,km/h
